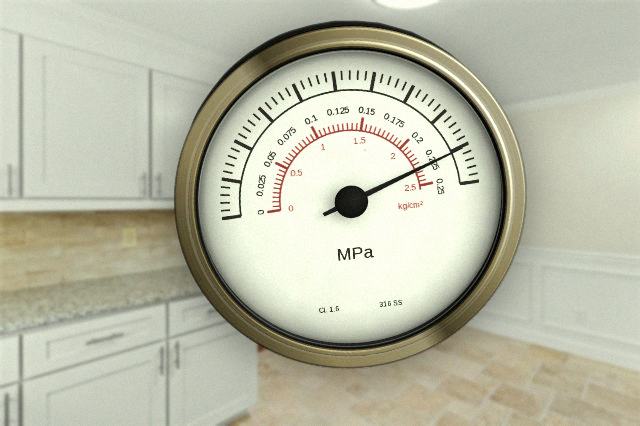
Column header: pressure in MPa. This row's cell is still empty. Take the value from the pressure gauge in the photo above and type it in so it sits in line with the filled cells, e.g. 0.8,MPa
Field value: 0.225,MPa
